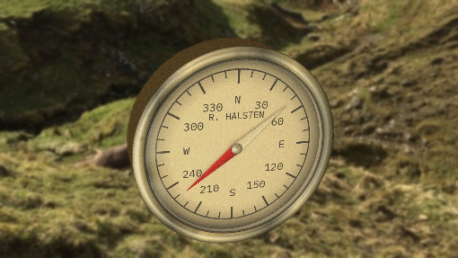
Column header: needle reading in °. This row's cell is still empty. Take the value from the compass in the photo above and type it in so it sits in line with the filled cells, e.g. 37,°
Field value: 230,°
